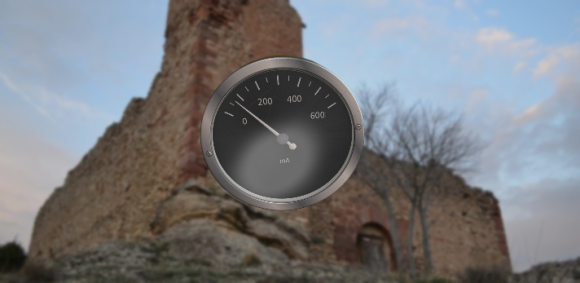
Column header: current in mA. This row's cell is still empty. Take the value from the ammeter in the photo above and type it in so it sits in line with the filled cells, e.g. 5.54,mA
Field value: 75,mA
